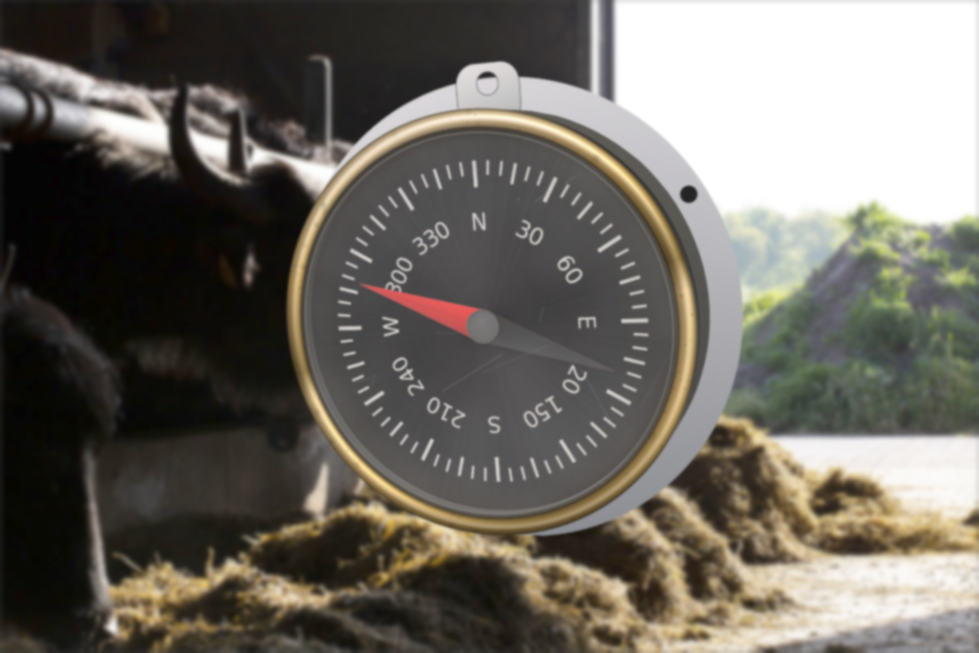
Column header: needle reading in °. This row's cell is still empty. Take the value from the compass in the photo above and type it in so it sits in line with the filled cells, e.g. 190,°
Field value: 290,°
